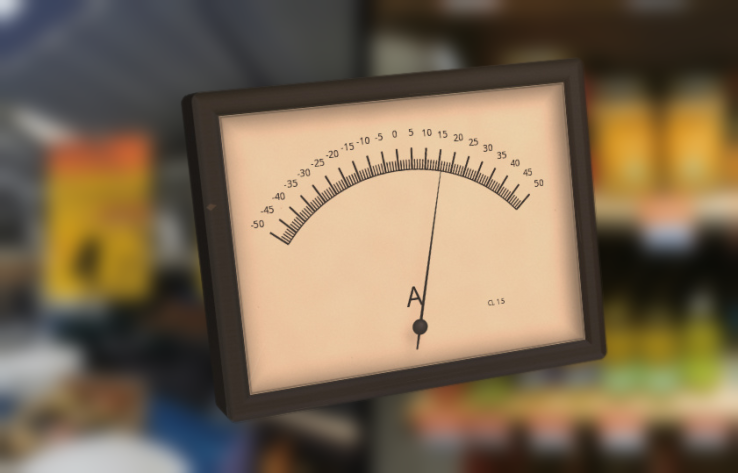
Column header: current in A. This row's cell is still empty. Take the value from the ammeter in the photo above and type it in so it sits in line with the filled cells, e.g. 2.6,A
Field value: 15,A
